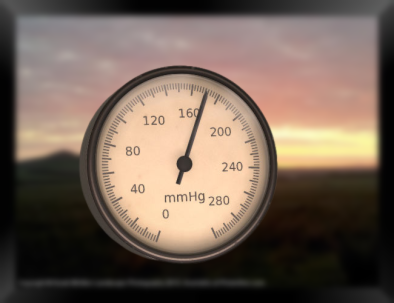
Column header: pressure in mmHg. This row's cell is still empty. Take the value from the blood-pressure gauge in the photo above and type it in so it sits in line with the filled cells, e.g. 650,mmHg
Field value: 170,mmHg
